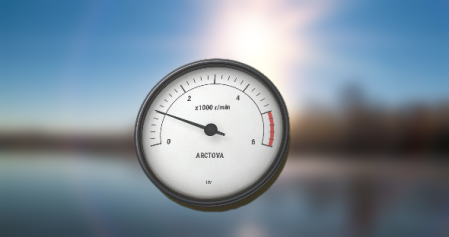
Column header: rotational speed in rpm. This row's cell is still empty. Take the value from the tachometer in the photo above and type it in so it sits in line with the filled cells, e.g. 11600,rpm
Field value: 1000,rpm
